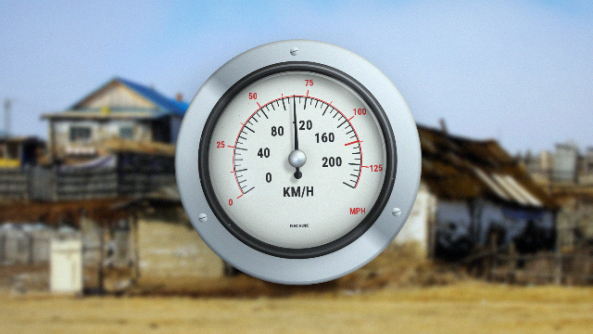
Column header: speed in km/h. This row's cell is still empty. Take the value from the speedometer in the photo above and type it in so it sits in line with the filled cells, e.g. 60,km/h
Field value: 110,km/h
